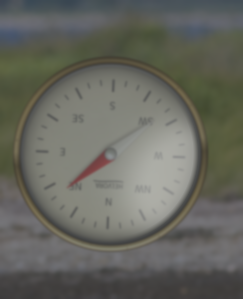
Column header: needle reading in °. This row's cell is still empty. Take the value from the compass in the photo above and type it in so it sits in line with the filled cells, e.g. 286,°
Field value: 50,°
